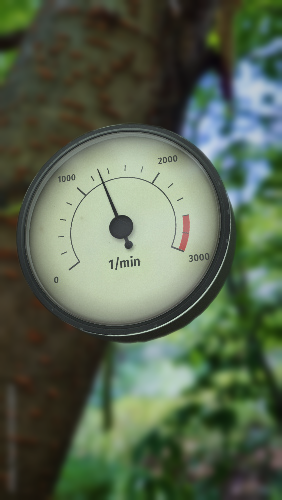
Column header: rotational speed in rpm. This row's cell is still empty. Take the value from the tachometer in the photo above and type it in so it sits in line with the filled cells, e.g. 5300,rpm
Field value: 1300,rpm
